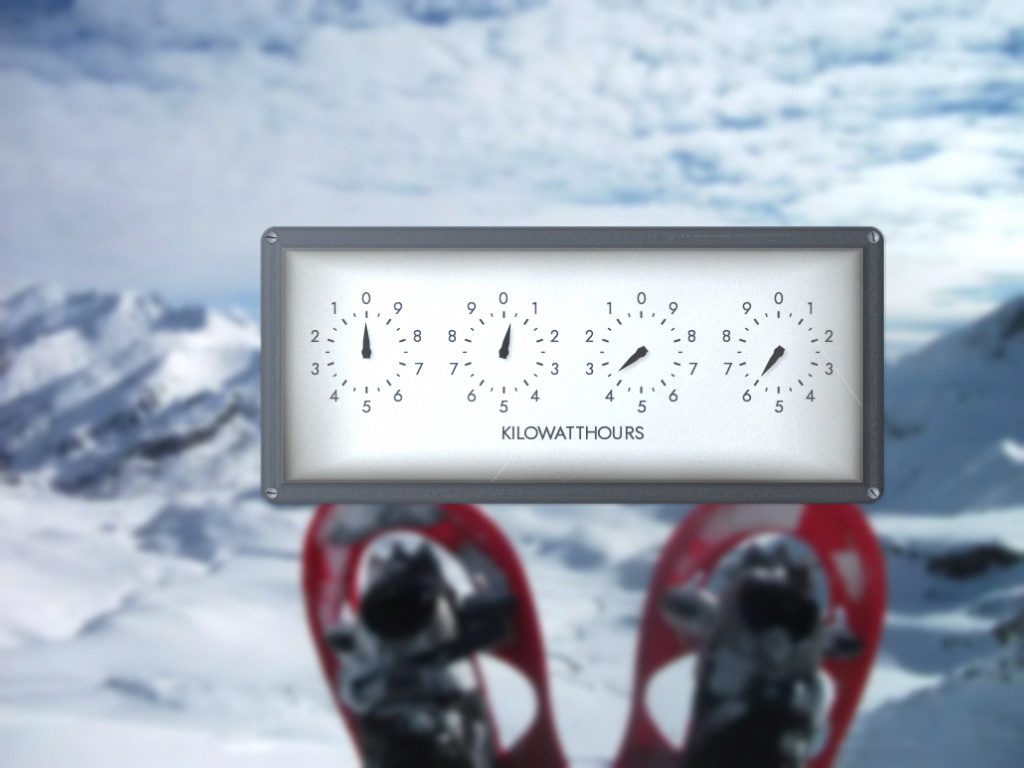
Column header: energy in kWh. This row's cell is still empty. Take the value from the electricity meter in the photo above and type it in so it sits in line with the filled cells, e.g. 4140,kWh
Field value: 36,kWh
